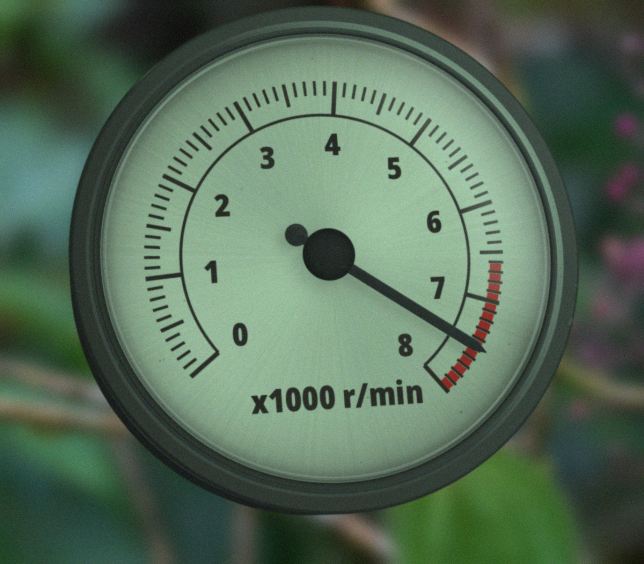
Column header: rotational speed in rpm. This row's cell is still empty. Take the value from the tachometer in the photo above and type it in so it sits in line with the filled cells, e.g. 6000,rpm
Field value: 7500,rpm
